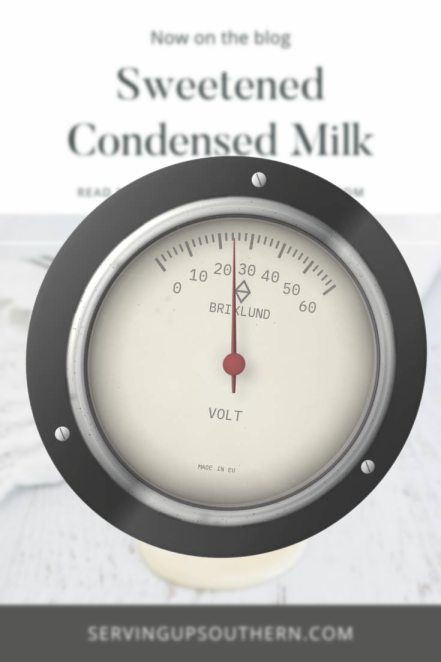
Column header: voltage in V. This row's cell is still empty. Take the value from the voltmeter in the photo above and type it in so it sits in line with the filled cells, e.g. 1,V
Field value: 24,V
